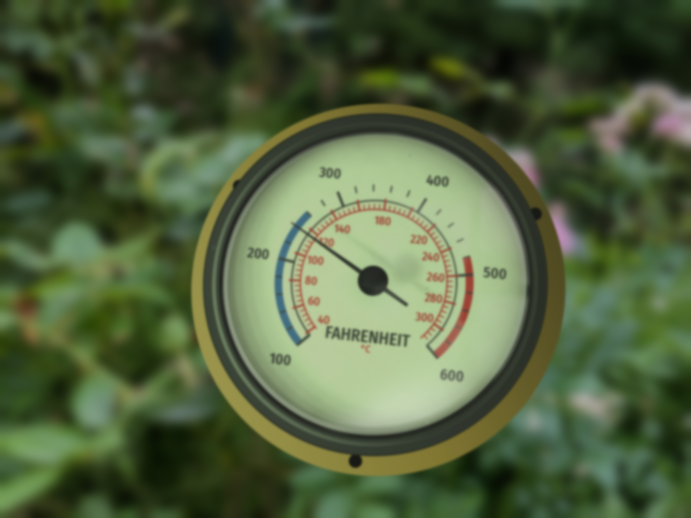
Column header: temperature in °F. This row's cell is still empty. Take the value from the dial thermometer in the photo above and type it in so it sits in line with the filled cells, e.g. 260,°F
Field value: 240,°F
